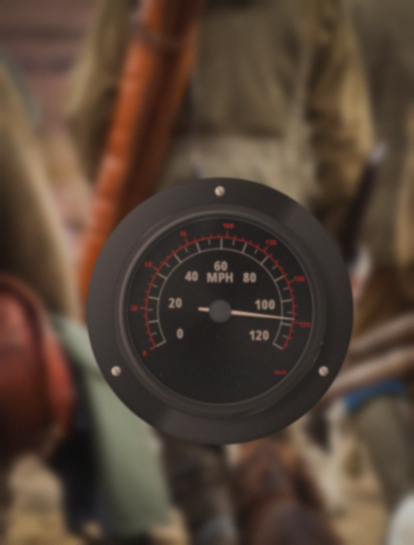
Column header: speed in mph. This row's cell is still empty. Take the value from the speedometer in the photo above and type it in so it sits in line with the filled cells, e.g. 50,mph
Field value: 107.5,mph
